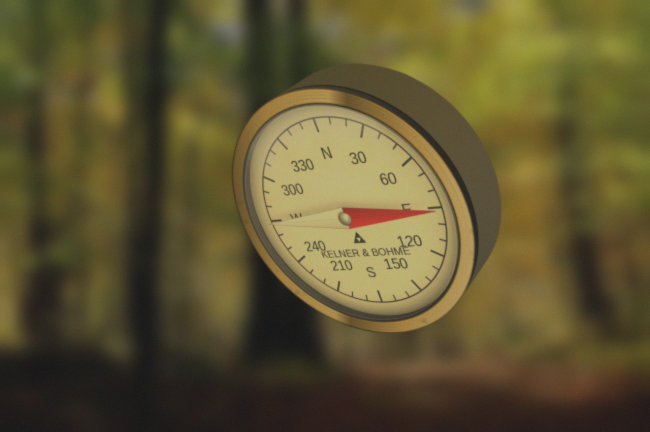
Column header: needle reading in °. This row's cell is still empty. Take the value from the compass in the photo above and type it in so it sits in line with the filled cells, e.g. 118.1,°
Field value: 90,°
